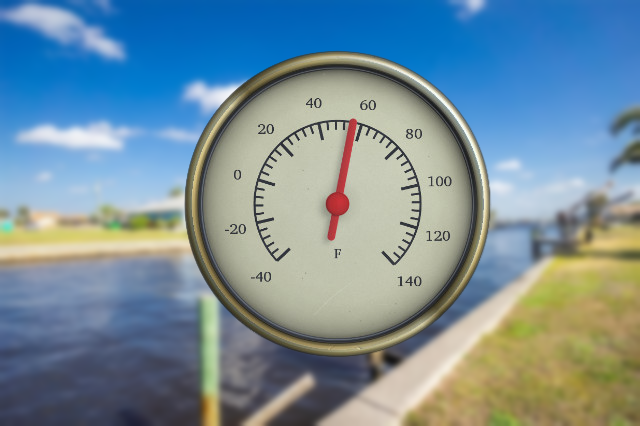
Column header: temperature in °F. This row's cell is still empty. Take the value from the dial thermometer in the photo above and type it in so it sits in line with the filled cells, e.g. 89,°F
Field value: 56,°F
